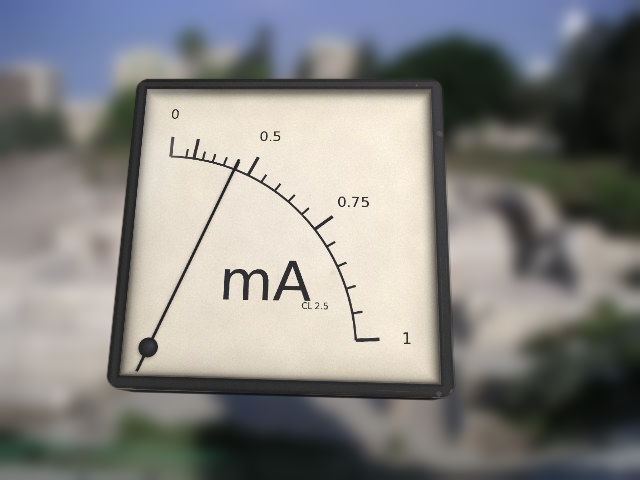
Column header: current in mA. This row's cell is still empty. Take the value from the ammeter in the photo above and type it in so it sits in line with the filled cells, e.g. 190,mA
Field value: 0.45,mA
